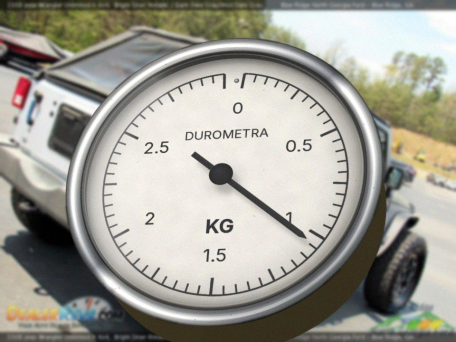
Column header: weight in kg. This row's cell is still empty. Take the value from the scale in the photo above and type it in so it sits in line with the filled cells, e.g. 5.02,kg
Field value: 1.05,kg
